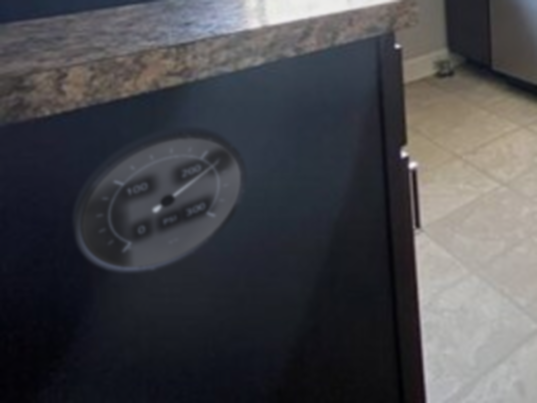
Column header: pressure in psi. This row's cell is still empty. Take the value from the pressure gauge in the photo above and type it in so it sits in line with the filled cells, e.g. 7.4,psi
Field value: 220,psi
